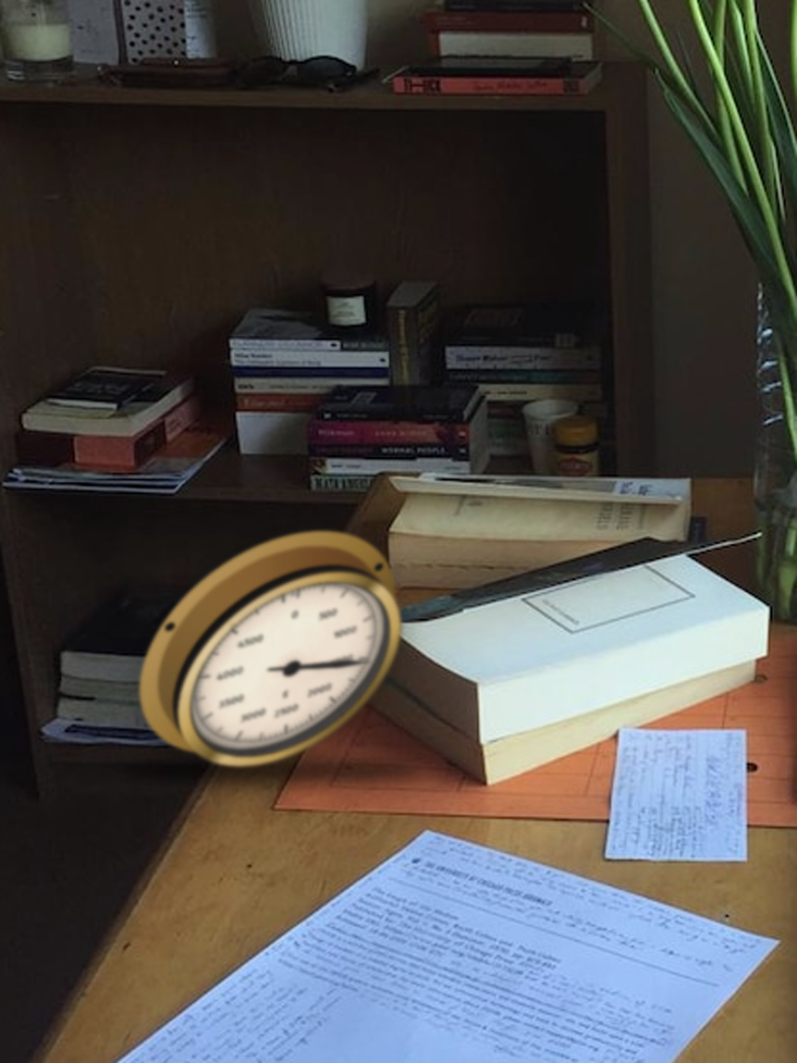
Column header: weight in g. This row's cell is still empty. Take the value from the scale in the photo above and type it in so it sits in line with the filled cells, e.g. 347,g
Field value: 1500,g
